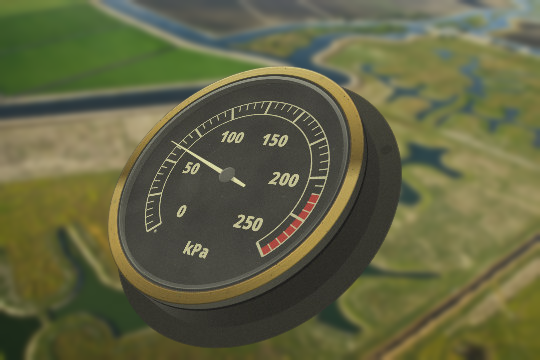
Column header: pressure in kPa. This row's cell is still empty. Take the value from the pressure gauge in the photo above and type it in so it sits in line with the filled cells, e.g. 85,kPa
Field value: 60,kPa
